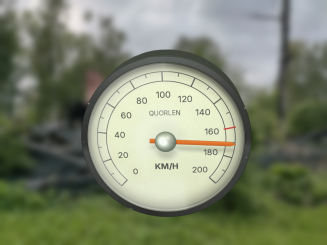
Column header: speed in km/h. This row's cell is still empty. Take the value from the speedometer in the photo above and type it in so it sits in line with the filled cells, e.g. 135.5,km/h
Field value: 170,km/h
